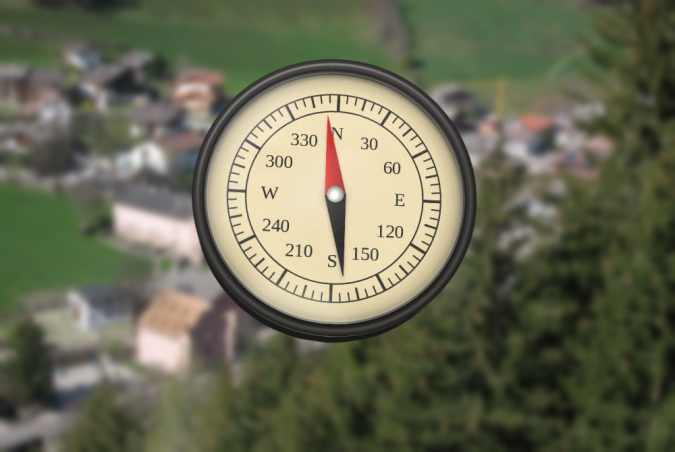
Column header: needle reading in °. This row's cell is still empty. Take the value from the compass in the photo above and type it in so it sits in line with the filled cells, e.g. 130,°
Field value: 352.5,°
